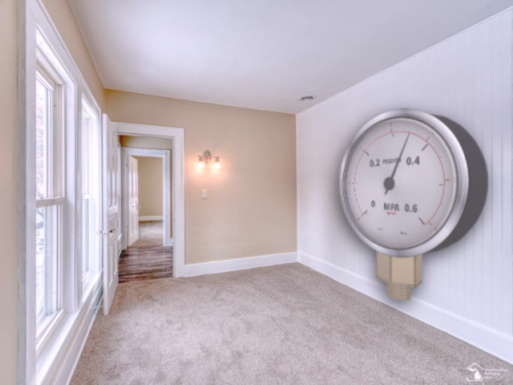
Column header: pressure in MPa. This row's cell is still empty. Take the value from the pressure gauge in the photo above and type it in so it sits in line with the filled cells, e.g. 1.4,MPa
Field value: 0.35,MPa
